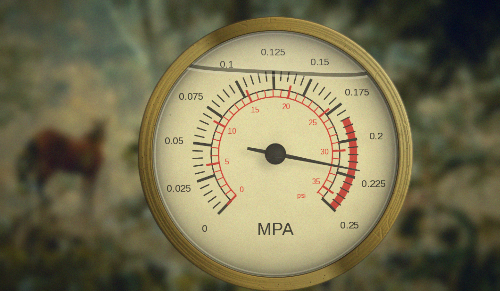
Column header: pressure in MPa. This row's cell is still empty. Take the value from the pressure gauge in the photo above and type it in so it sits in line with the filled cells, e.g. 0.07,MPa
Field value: 0.22,MPa
